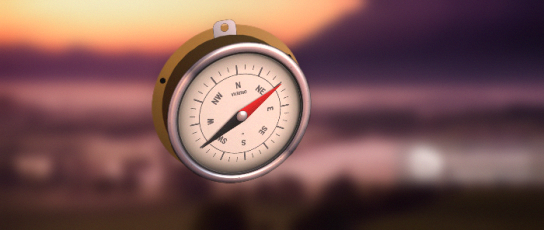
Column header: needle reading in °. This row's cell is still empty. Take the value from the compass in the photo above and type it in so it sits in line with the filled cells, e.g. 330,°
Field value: 60,°
